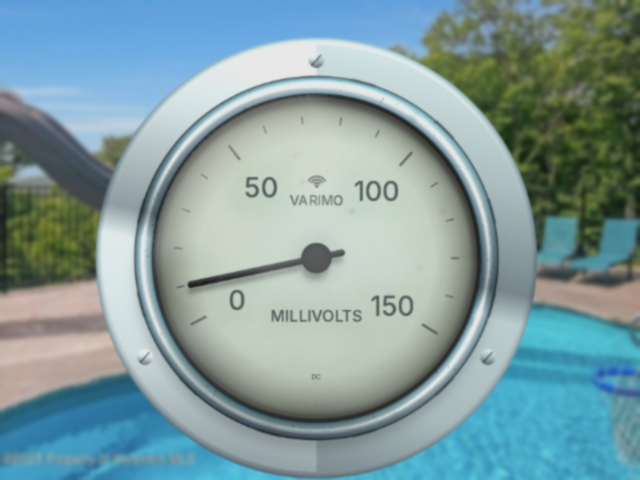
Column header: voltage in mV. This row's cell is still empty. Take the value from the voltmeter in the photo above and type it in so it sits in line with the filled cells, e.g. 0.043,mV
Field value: 10,mV
